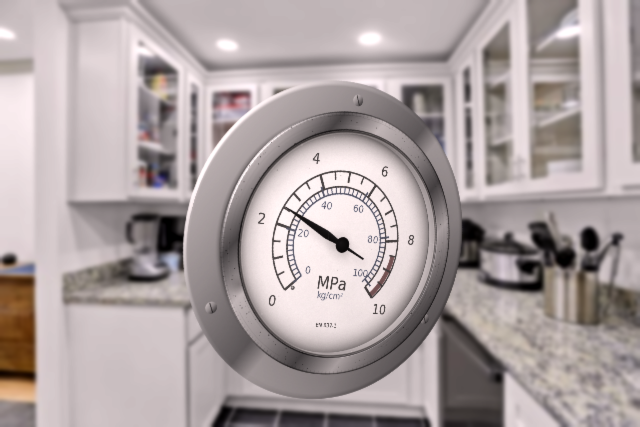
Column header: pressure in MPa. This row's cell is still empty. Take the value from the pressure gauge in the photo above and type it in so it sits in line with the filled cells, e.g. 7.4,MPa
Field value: 2.5,MPa
